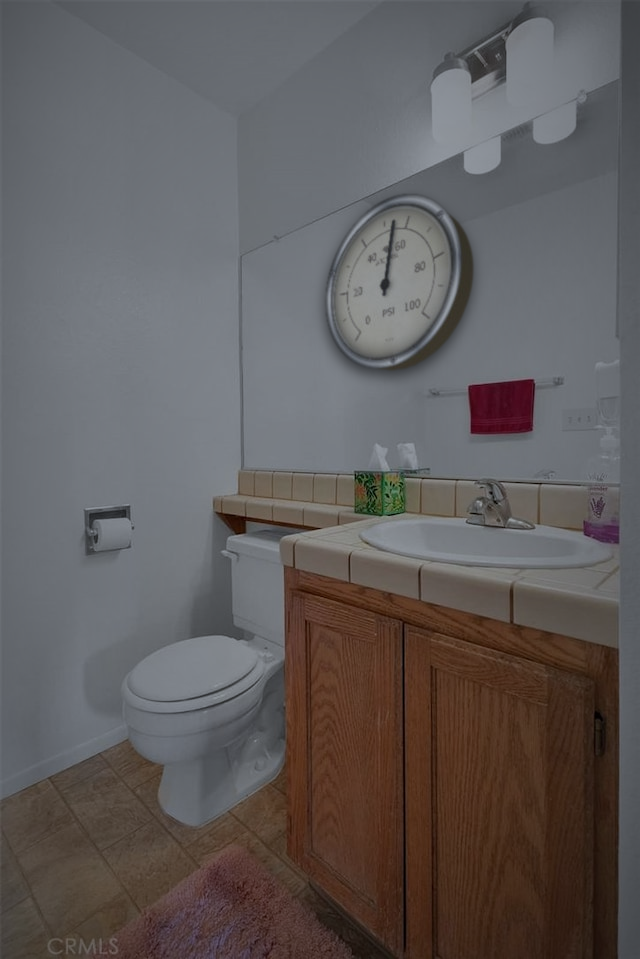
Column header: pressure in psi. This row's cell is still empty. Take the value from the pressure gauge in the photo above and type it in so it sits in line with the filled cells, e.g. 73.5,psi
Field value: 55,psi
